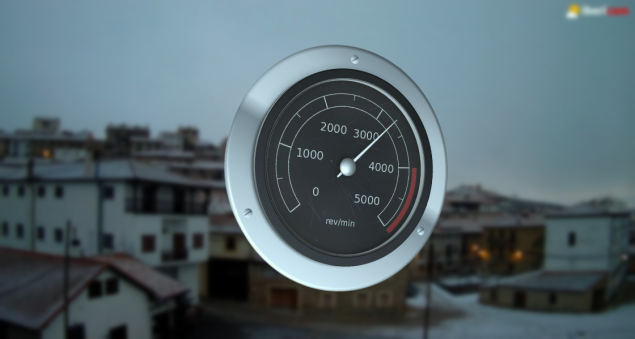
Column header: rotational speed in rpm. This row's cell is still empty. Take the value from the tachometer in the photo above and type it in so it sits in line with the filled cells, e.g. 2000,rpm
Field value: 3250,rpm
